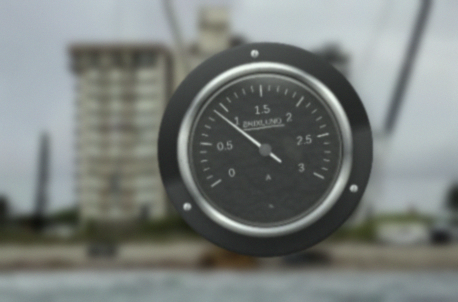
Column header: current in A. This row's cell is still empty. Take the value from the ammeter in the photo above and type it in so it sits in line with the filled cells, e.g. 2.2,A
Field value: 0.9,A
